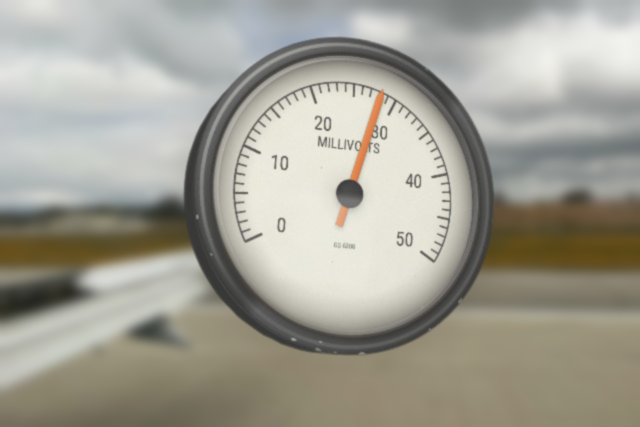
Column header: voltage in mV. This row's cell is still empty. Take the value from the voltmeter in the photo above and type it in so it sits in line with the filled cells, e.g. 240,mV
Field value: 28,mV
